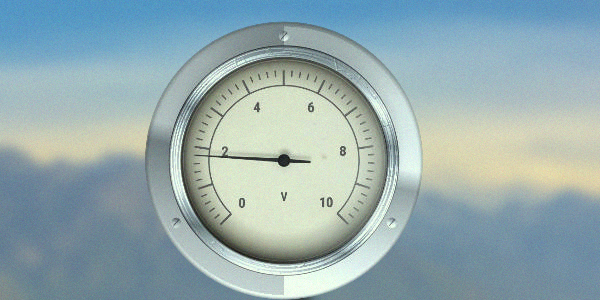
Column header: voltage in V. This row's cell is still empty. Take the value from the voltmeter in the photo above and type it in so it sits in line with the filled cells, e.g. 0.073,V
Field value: 1.8,V
